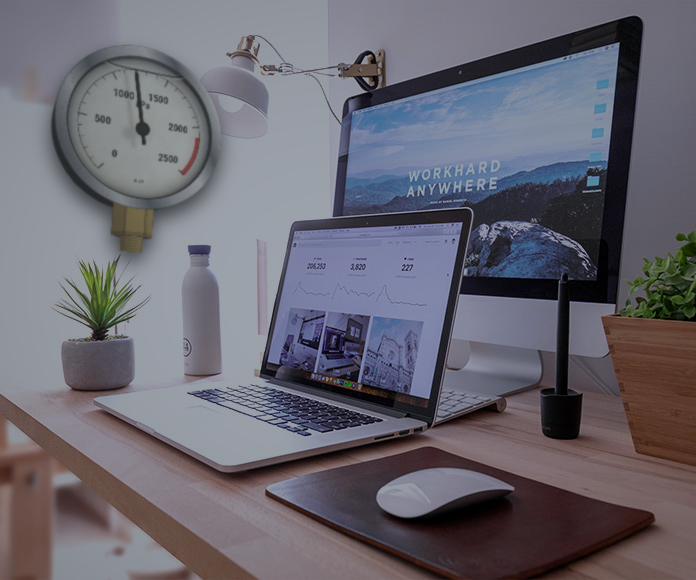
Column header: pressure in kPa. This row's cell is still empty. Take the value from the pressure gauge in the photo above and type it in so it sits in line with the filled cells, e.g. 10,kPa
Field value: 1200,kPa
